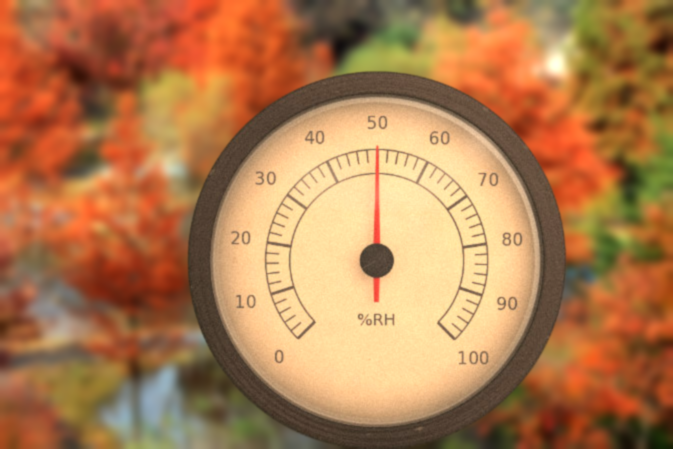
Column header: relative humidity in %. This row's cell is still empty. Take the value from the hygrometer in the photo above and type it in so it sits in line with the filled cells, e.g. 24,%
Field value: 50,%
